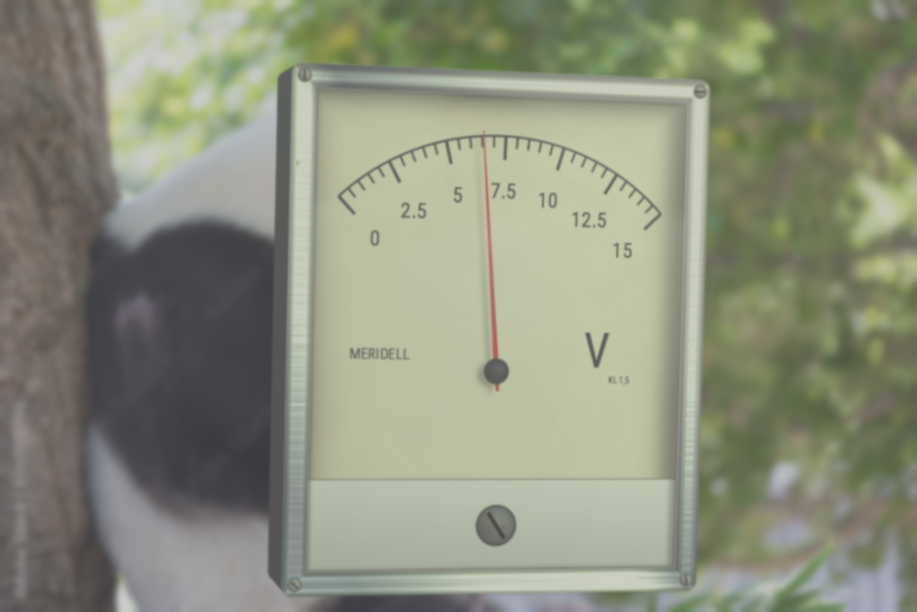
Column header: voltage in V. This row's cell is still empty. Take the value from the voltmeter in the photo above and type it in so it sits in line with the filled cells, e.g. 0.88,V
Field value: 6.5,V
